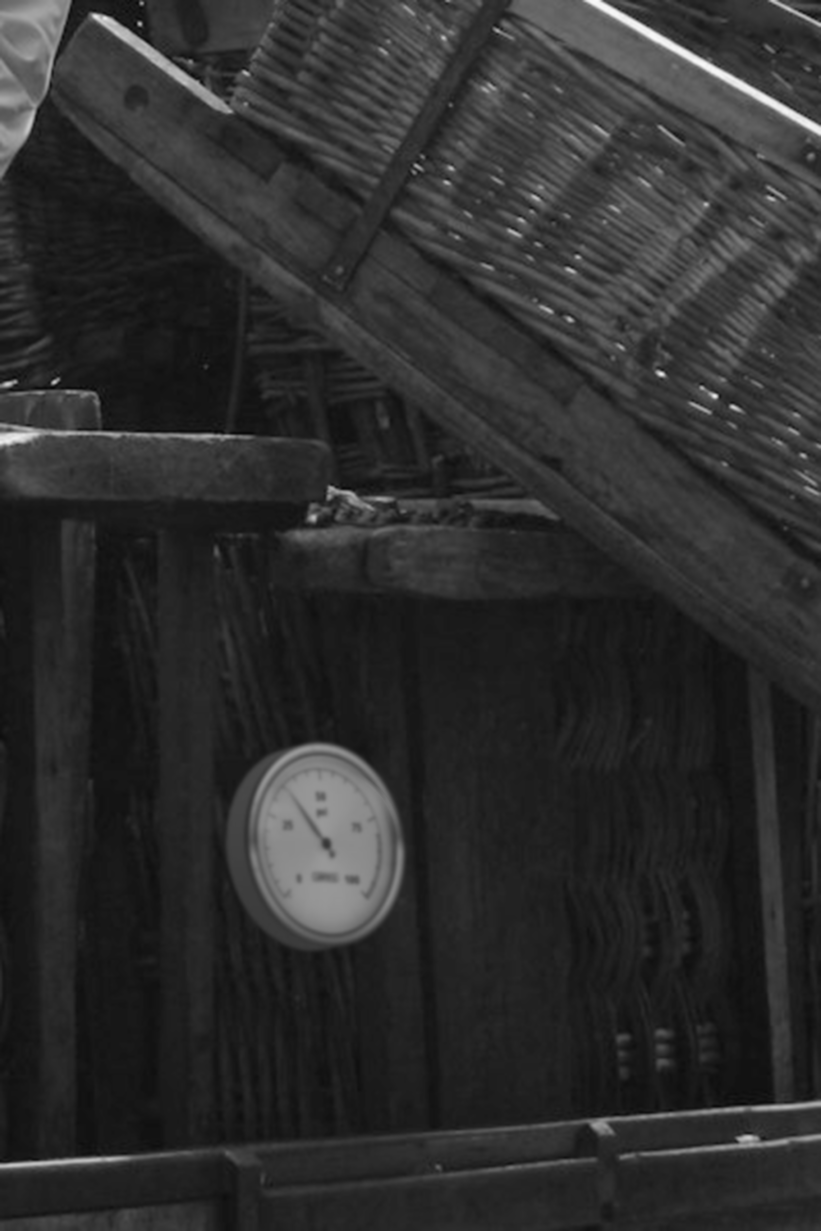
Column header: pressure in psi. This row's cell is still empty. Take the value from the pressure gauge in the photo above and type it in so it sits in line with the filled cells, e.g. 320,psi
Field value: 35,psi
